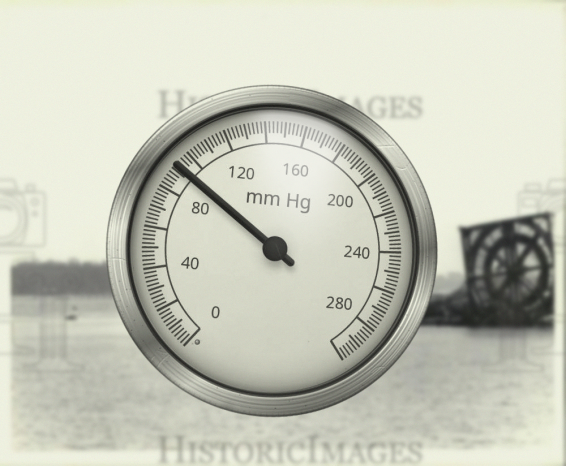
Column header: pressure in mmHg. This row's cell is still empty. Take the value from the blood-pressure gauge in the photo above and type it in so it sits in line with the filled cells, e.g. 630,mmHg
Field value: 92,mmHg
